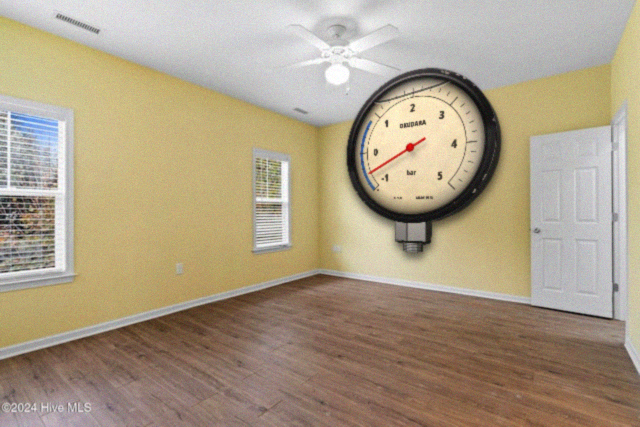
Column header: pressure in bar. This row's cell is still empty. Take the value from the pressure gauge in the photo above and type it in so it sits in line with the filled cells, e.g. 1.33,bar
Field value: -0.6,bar
